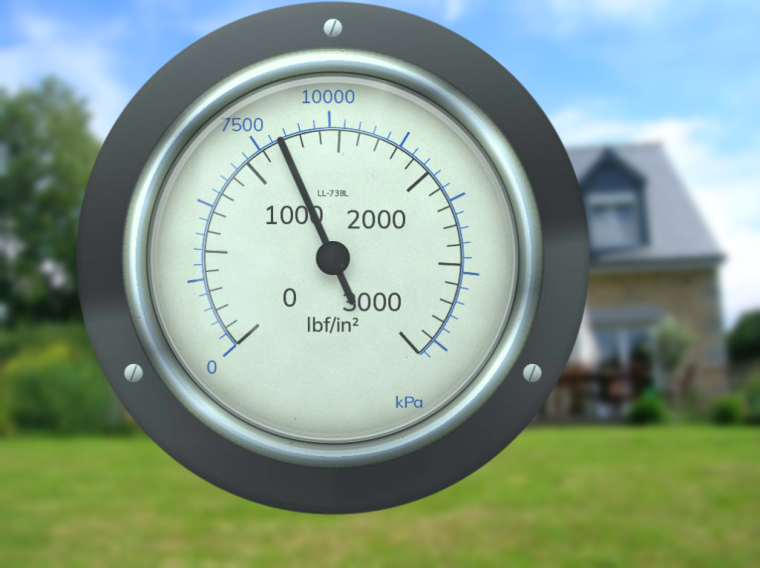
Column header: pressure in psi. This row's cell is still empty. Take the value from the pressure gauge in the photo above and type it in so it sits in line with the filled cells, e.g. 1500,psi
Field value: 1200,psi
